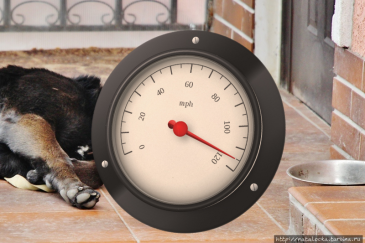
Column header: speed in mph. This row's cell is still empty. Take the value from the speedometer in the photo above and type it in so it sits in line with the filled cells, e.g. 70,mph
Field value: 115,mph
